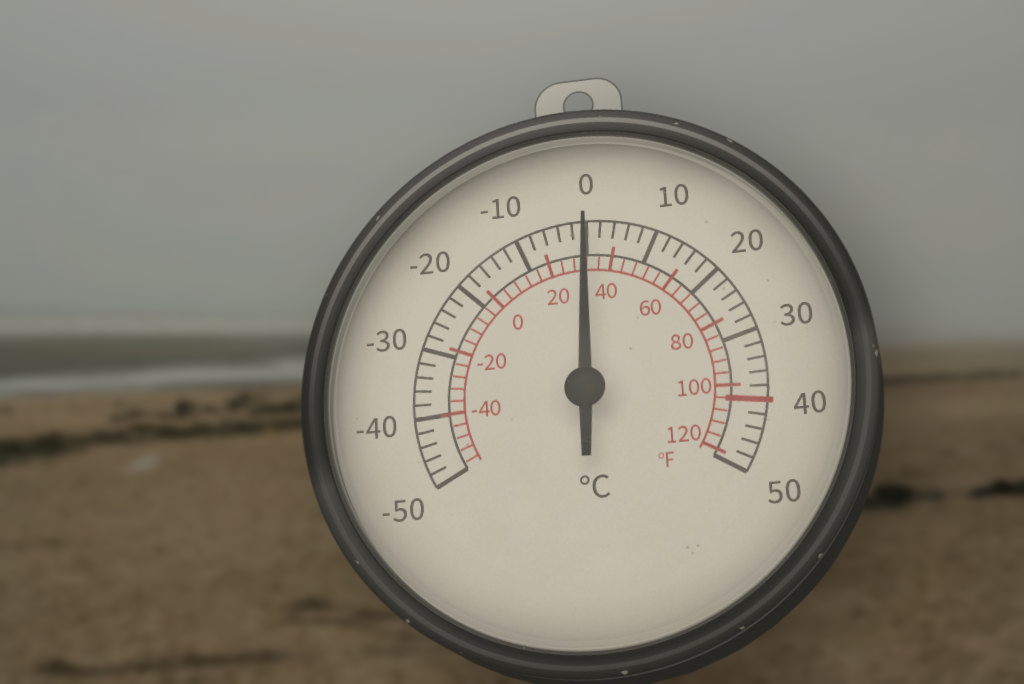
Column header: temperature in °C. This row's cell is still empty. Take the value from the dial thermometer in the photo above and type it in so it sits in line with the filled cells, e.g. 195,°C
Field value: 0,°C
